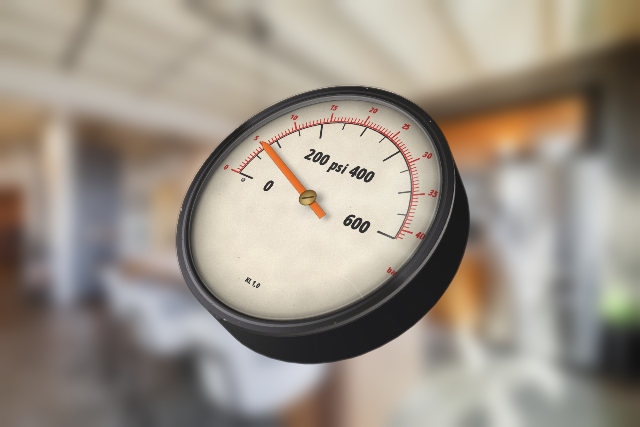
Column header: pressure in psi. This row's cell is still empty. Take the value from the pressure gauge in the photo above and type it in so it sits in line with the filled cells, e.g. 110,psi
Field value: 75,psi
